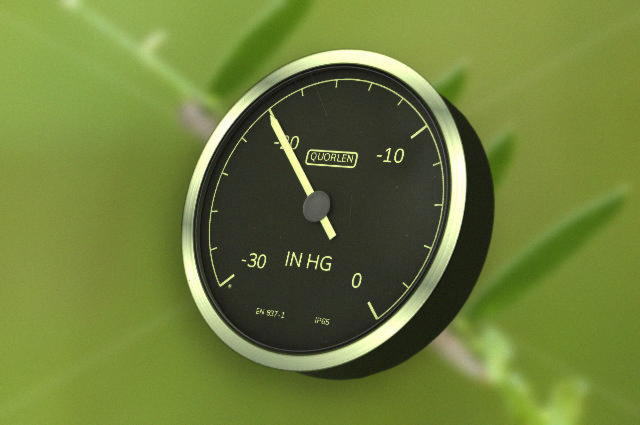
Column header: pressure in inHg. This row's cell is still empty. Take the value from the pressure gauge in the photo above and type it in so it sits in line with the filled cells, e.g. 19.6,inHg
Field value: -20,inHg
